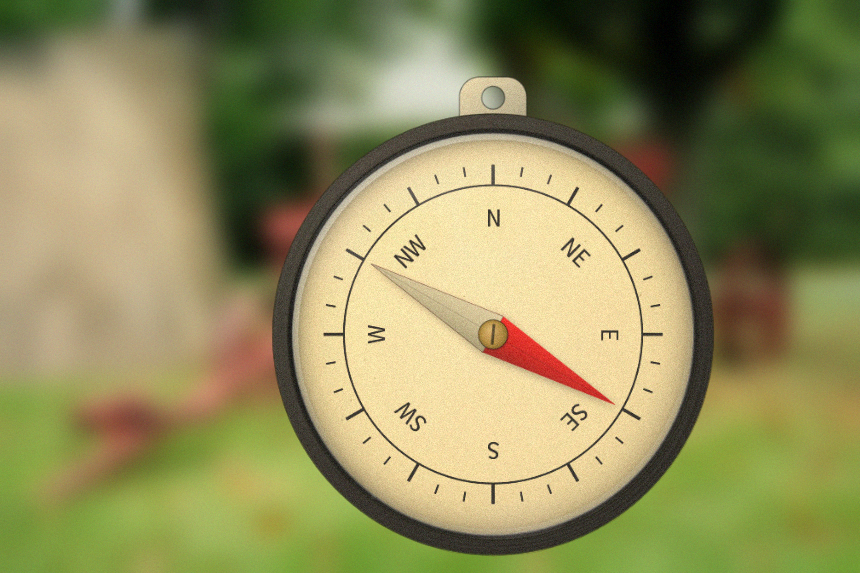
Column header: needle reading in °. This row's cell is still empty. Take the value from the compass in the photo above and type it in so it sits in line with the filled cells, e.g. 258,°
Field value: 120,°
